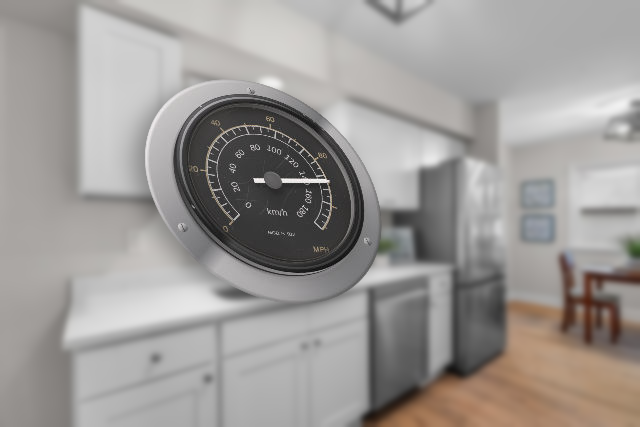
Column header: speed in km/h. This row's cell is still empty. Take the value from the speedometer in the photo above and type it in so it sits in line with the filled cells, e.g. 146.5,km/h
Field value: 145,km/h
